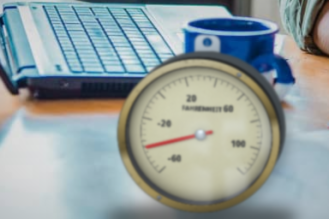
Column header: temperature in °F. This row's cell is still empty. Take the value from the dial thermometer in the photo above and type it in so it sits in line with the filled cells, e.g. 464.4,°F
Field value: -40,°F
